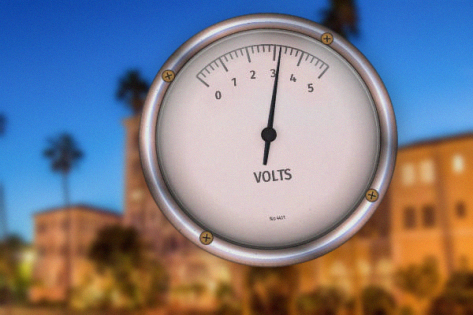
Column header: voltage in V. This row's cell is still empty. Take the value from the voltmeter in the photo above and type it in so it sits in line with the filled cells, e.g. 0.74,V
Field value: 3.2,V
